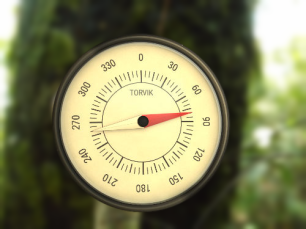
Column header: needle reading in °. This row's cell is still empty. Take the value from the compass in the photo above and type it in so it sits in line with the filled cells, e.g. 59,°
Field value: 80,°
